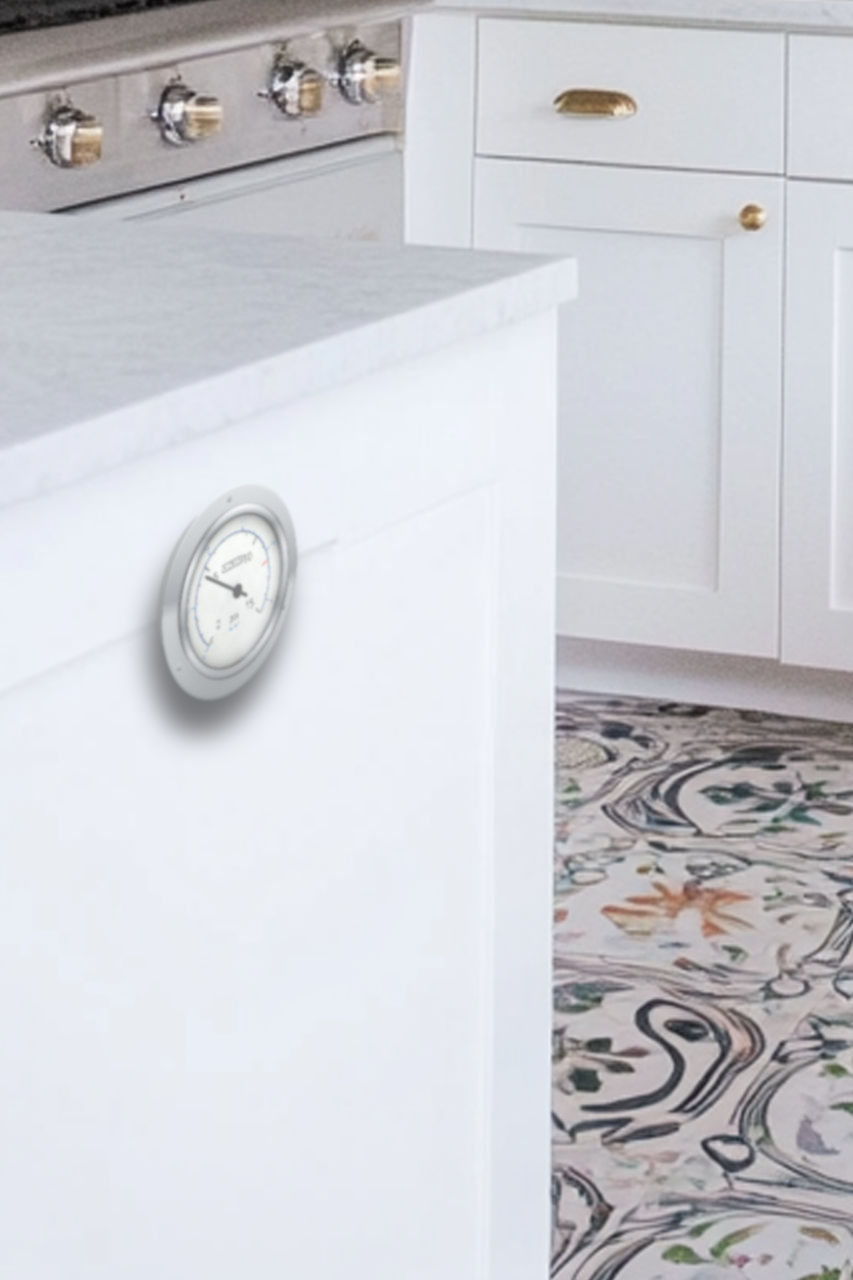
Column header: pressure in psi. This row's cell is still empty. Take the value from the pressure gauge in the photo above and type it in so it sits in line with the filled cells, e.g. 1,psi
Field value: 4.5,psi
